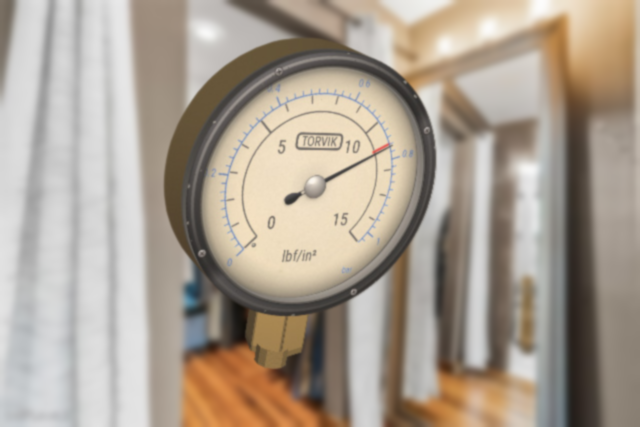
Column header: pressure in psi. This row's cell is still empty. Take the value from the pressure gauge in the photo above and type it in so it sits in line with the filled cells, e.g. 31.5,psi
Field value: 11,psi
